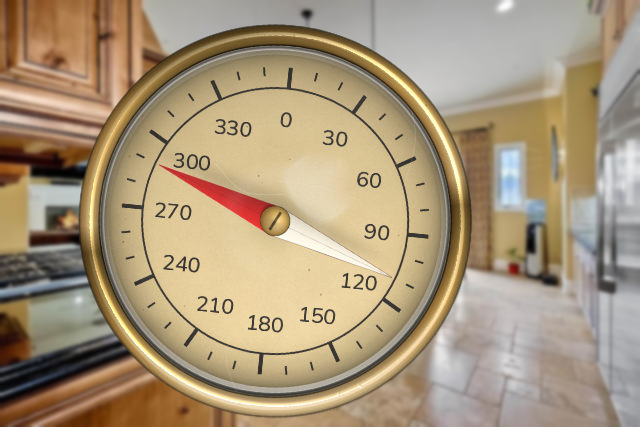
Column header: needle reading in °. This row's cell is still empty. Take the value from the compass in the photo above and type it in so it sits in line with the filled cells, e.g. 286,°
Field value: 290,°
